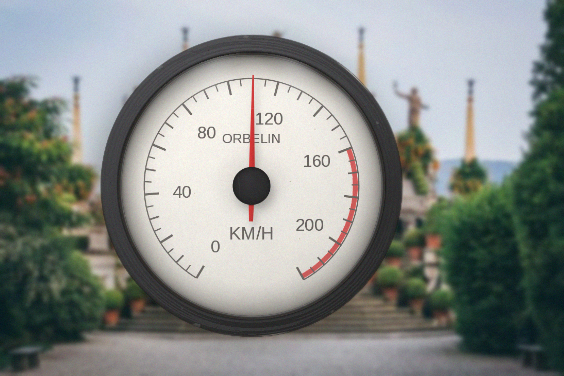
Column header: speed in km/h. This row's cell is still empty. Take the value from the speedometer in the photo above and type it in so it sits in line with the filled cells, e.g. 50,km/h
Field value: 110,km/h
